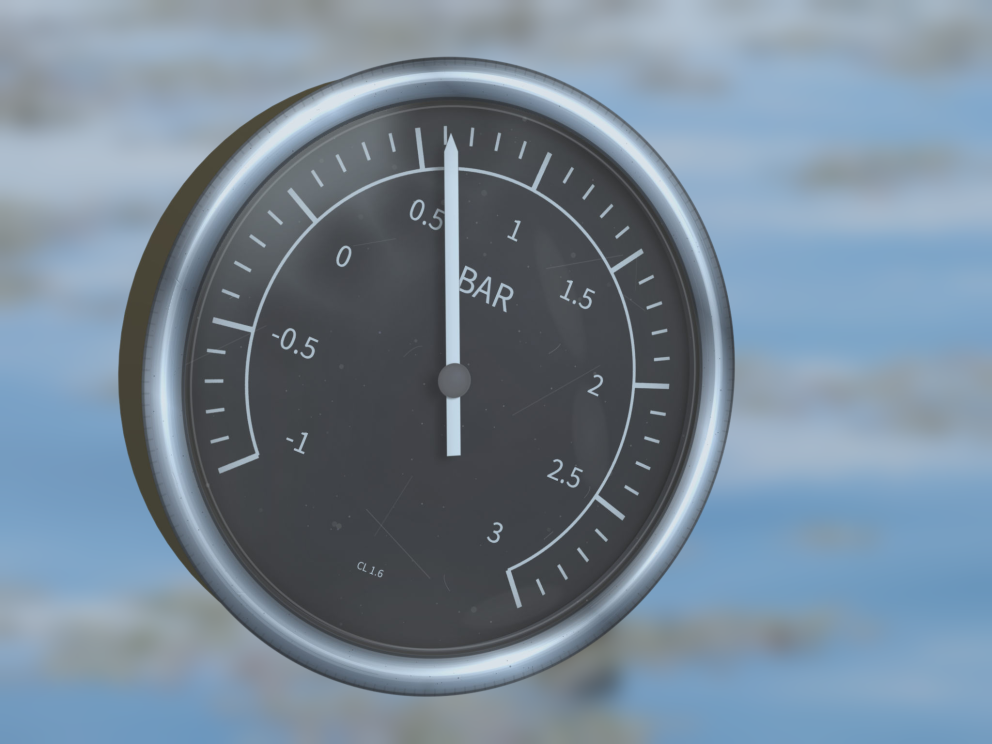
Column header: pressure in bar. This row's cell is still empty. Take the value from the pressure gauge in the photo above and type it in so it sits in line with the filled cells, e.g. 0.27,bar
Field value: 0.6,bar
